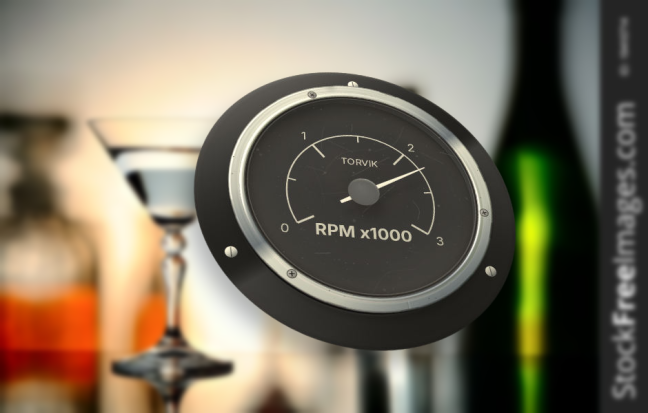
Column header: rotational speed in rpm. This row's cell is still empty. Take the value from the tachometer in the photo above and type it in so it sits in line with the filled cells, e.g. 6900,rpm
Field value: 2250,rpm
